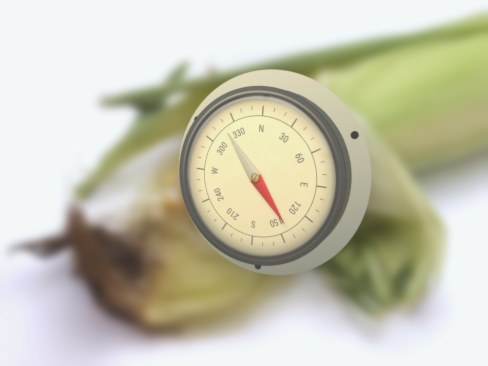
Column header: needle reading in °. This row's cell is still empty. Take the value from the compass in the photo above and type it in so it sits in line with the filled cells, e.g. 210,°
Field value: 140,°
